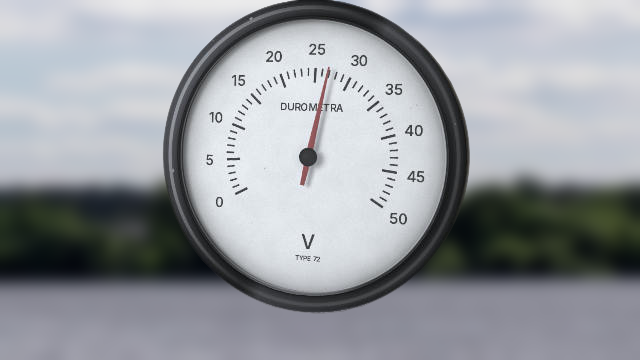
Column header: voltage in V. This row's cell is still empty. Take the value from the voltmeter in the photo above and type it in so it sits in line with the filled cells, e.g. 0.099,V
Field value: 27,V
